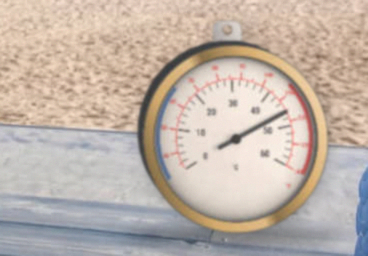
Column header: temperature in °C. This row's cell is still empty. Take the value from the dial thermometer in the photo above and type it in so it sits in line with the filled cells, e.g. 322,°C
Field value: 46,°C
